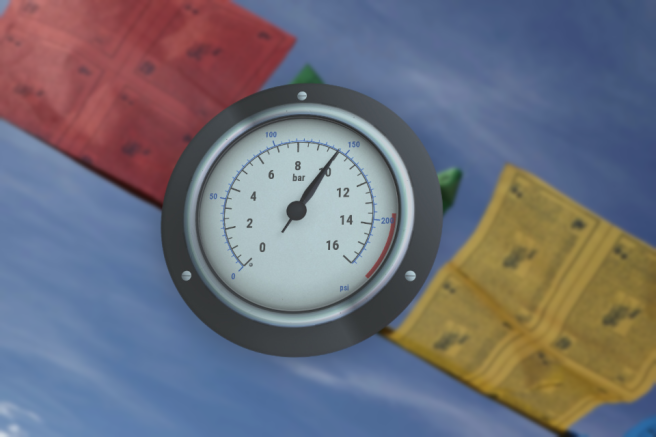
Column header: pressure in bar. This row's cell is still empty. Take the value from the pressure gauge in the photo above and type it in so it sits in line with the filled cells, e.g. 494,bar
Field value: 10,bar
